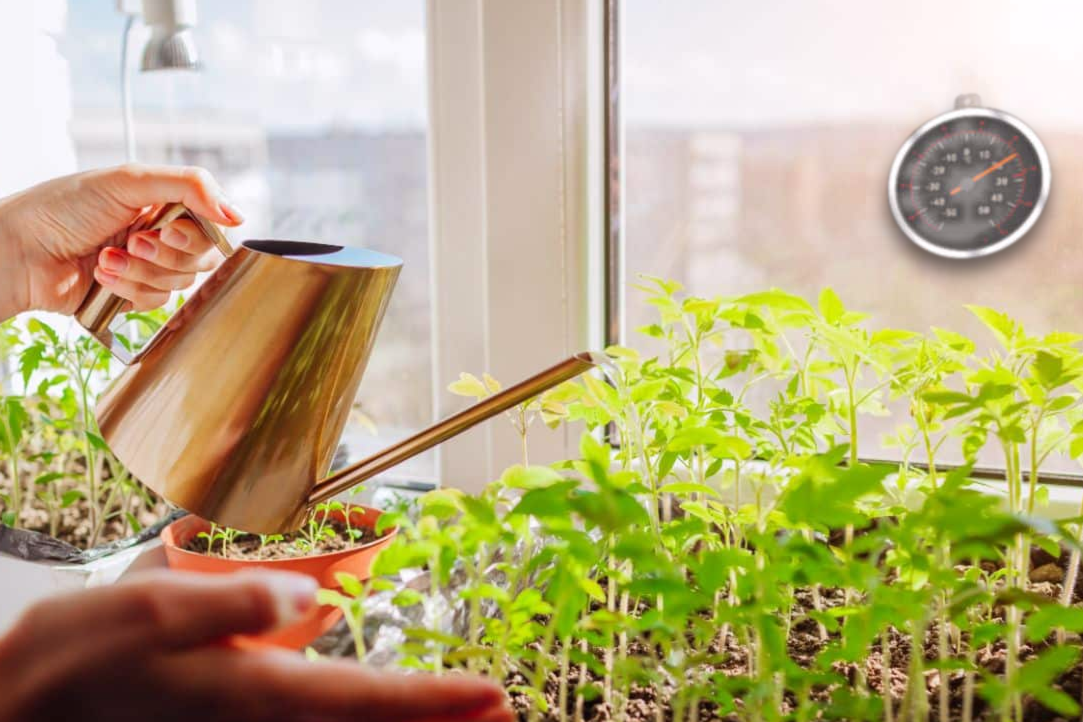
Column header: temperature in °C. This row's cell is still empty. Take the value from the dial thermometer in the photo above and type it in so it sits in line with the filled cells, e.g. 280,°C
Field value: 20,°C
